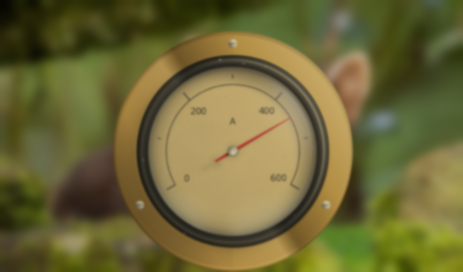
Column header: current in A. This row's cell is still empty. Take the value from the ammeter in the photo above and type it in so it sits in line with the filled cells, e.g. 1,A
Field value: 450,A
